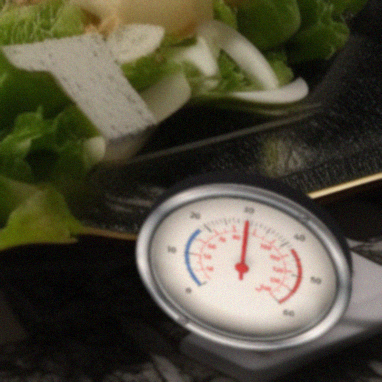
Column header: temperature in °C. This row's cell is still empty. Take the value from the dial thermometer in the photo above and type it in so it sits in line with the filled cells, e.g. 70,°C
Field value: 30,°C
